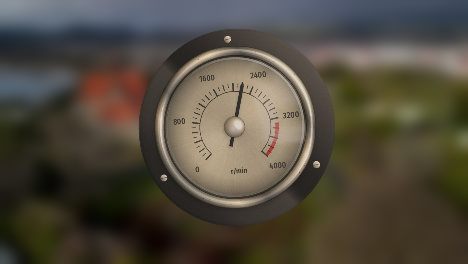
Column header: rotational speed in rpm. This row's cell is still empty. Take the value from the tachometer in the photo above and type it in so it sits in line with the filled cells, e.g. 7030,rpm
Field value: 2200,rpm
